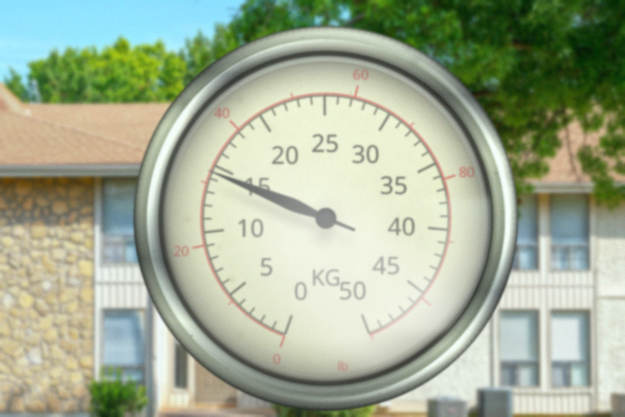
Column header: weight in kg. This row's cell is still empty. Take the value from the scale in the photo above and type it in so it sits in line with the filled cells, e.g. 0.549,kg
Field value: 14.5,kg
